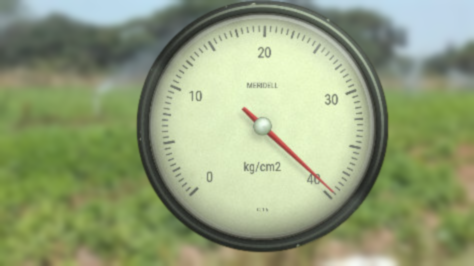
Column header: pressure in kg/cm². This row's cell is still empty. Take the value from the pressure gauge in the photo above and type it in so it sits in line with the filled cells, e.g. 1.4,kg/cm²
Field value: 39.5,kg/cm²
